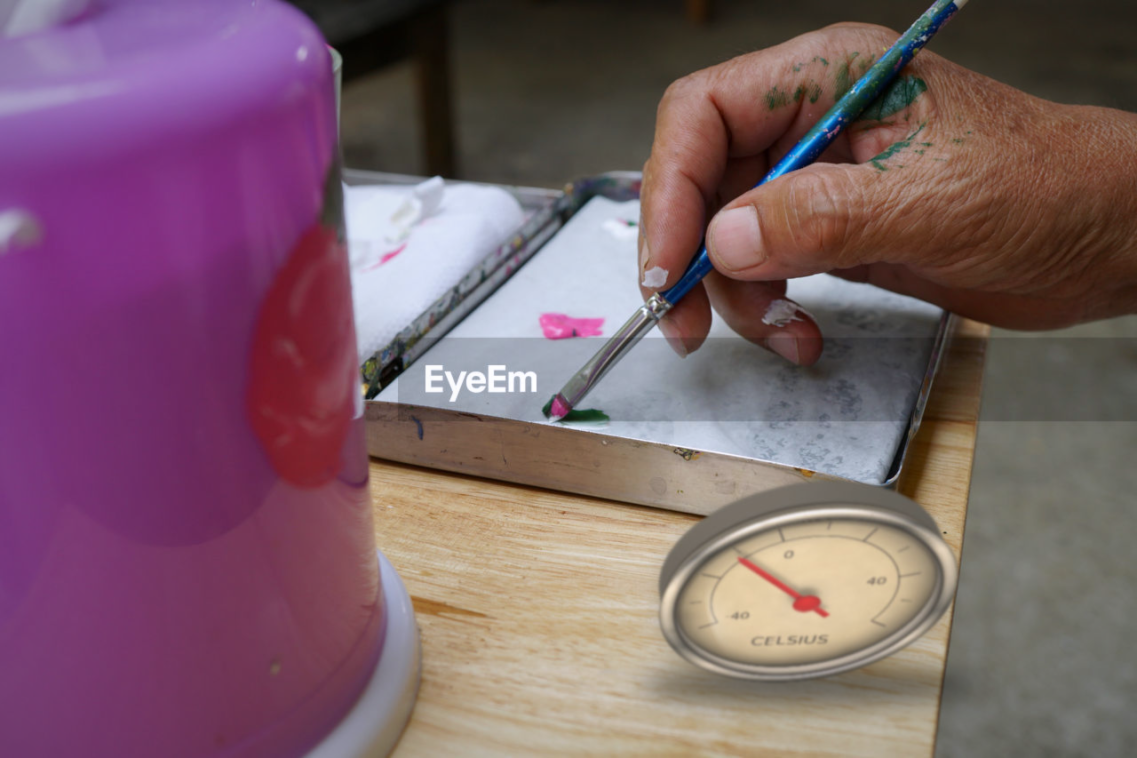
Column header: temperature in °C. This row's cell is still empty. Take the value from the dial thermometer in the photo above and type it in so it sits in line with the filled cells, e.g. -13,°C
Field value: -10,°C
